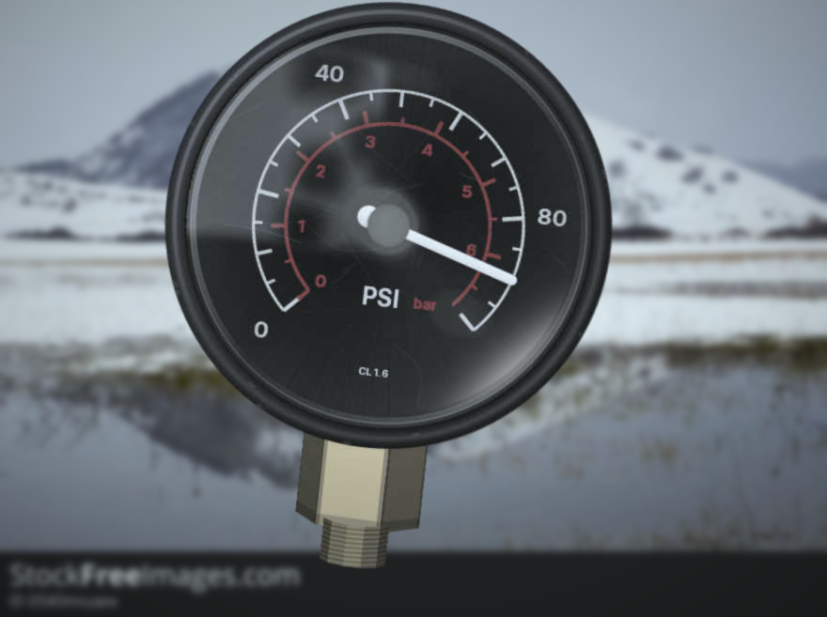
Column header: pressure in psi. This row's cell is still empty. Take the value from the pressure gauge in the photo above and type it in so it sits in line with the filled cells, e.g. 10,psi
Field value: 90,psi
